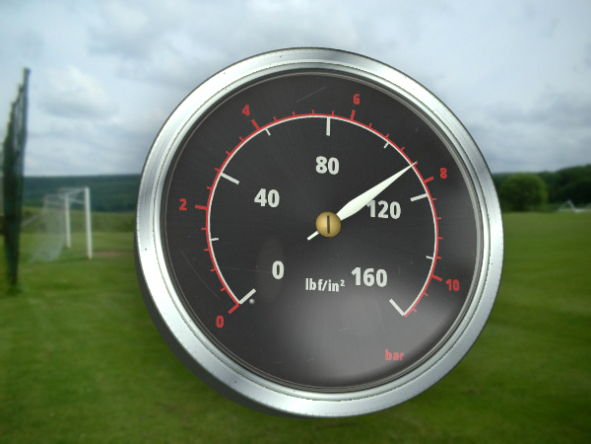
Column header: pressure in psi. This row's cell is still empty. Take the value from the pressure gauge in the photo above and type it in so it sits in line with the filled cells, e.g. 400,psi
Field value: 110,psi
